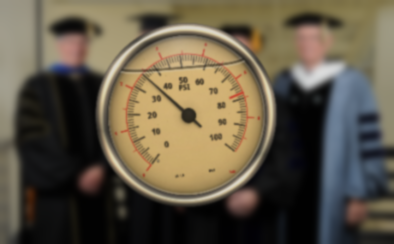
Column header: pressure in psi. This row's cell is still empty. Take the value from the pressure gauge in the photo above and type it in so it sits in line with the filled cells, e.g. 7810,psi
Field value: 35,psi
